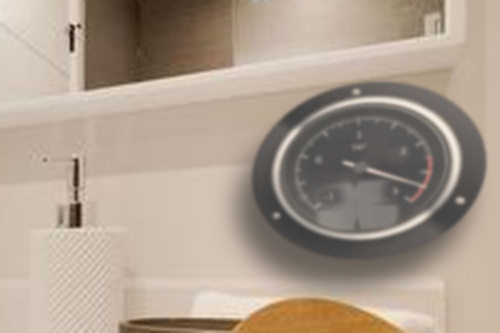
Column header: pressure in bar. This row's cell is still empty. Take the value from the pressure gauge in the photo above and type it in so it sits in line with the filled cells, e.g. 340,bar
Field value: 2.75,bar
